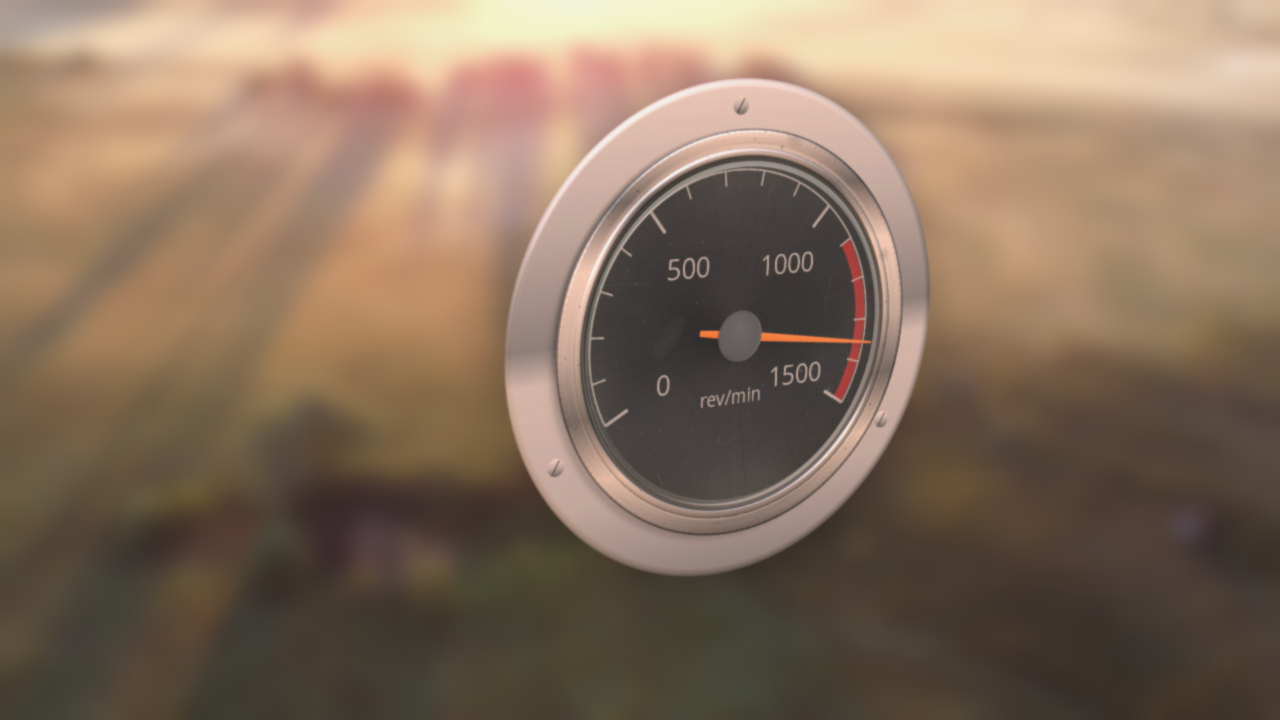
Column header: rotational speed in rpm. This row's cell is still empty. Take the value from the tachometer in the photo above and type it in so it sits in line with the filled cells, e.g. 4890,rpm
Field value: 1350,rpm
